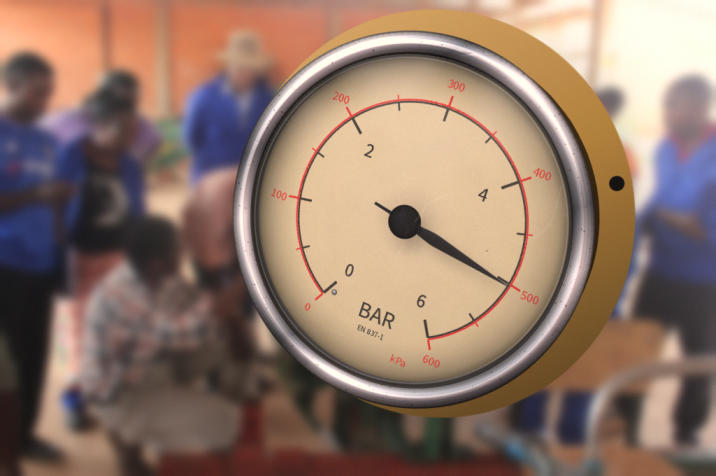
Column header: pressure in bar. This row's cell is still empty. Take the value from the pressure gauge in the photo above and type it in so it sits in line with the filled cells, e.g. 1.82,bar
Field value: 5,bar
